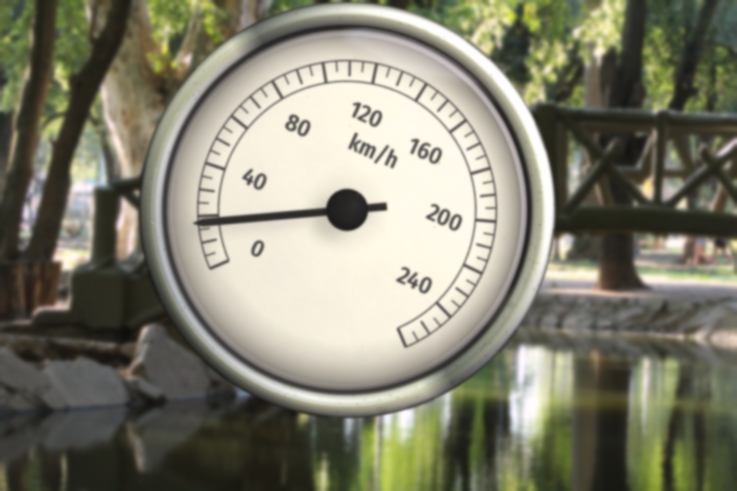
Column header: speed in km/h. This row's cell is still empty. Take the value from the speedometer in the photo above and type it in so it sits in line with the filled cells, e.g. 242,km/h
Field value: 17.5,km/h
